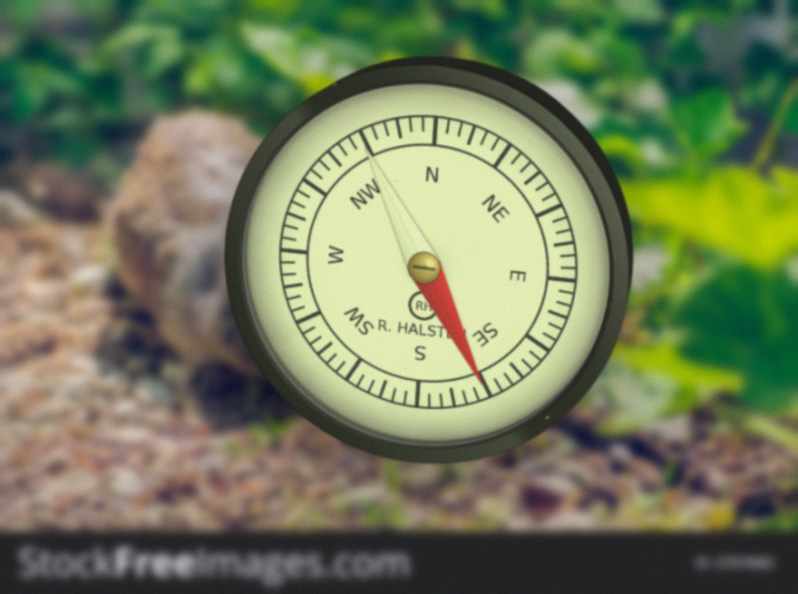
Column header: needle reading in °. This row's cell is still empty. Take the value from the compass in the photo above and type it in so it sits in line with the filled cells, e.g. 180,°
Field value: 150,°
